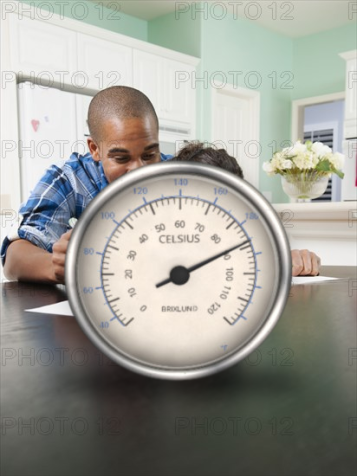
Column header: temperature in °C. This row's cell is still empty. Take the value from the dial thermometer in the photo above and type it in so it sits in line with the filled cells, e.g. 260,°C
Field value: 88,°C
